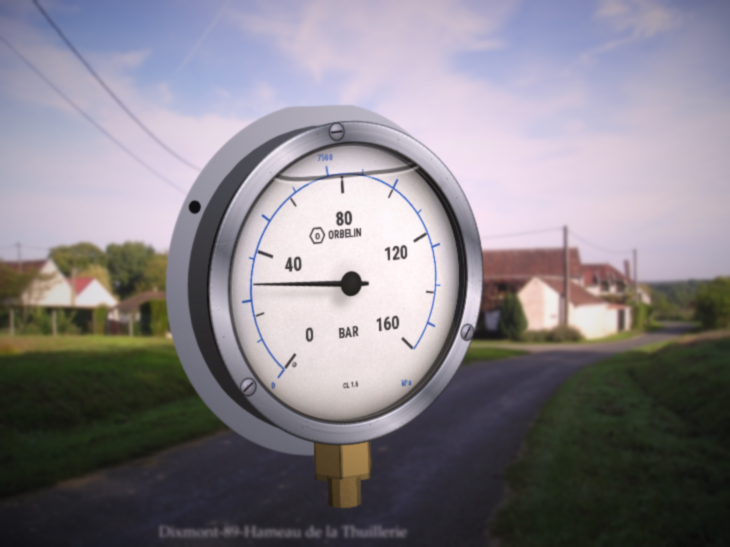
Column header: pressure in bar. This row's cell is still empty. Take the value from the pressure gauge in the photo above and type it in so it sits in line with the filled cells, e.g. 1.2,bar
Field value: 30,bar
